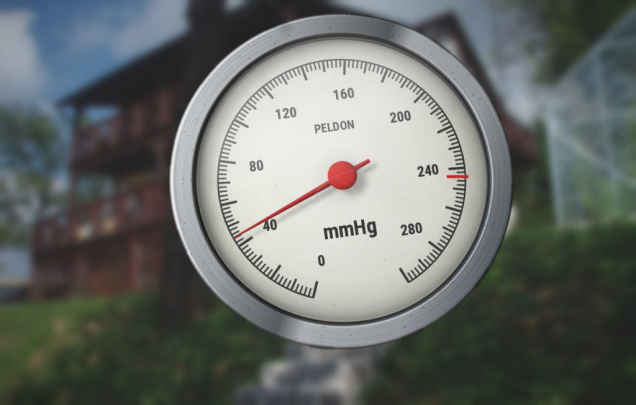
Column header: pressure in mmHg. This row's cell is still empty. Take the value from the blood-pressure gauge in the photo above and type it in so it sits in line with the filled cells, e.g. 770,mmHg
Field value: 44,mmHg
